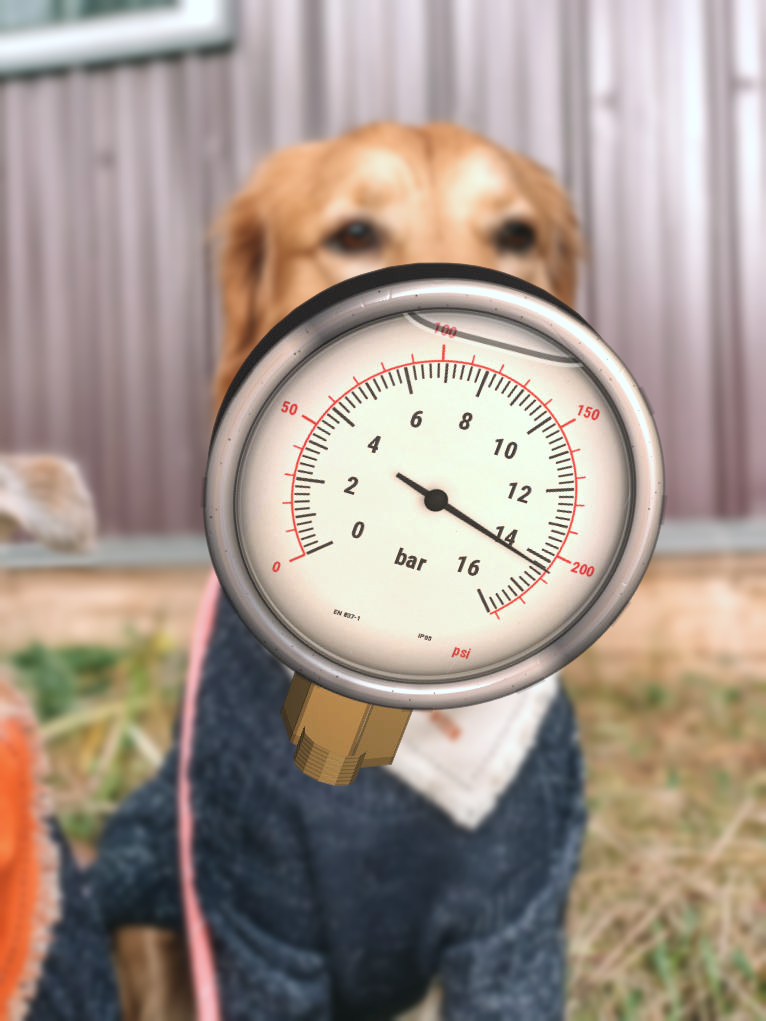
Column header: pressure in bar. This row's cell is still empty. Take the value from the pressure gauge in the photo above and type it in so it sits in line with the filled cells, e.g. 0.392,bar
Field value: 14.2,bar
